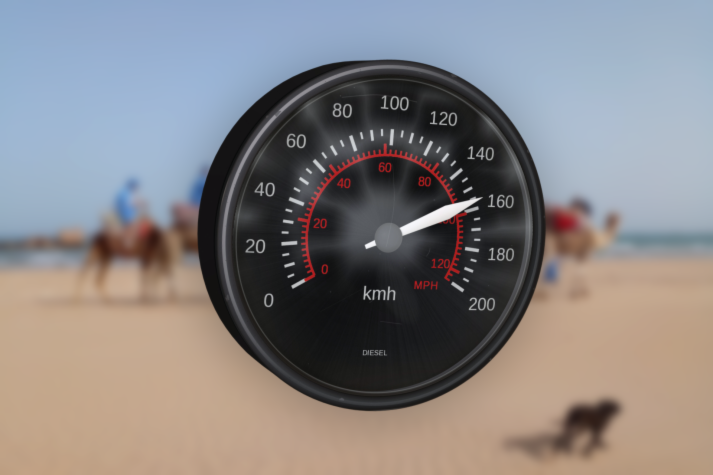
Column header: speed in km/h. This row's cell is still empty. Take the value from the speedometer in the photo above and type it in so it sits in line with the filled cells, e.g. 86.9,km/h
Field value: 155,km/h
